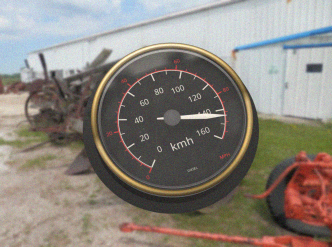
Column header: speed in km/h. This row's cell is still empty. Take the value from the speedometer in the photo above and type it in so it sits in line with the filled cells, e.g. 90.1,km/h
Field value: 145,km/h
